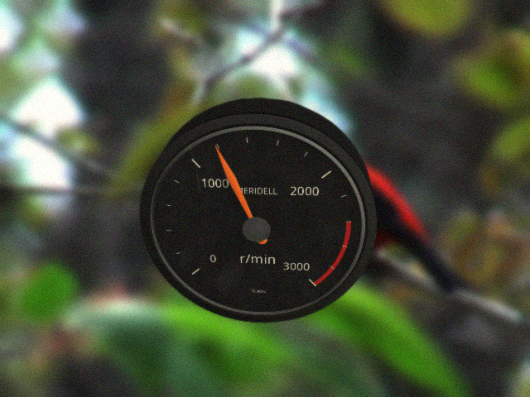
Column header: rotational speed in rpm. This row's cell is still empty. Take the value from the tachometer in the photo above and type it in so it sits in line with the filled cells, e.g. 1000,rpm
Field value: 1200,rpm
